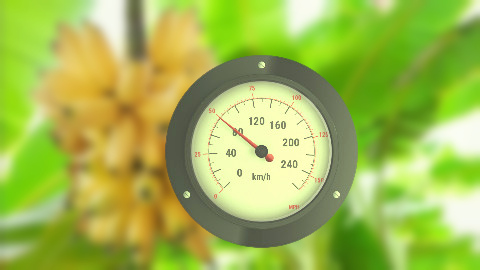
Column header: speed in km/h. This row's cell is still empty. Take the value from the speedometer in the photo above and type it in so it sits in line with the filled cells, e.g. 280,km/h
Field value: 80,km/h
